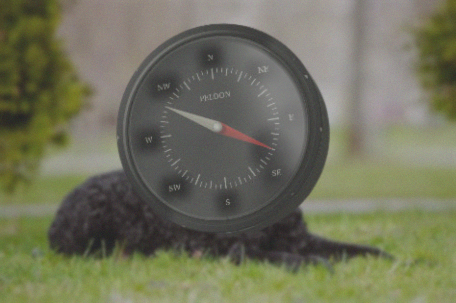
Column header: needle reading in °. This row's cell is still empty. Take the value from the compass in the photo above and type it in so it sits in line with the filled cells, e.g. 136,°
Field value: 120,°
